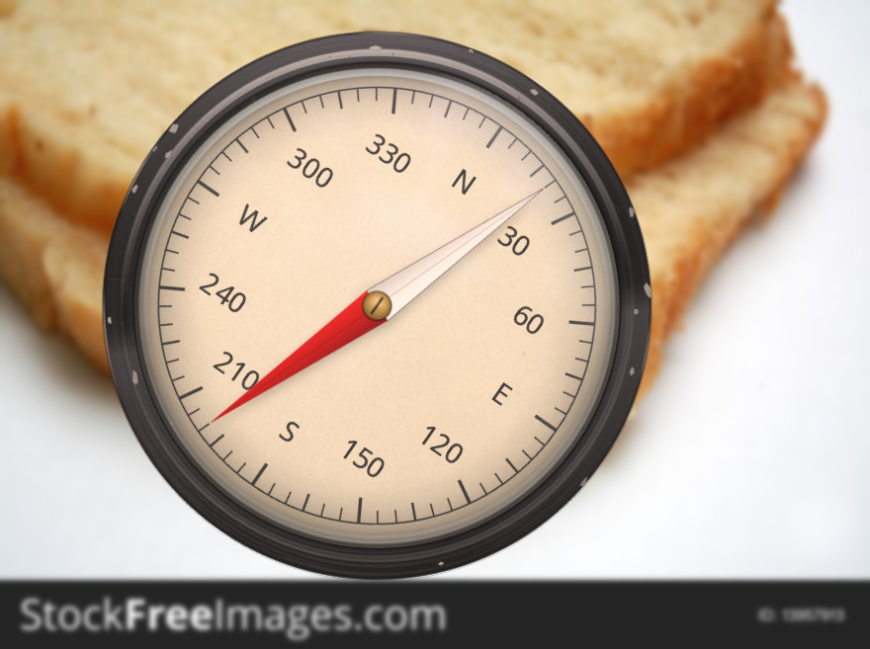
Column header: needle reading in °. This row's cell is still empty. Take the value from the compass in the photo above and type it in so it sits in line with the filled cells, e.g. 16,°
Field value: 200,°
